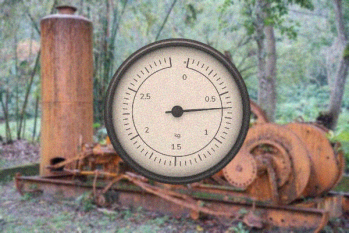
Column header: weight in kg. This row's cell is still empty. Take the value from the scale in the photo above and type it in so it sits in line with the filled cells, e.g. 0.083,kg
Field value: 0.65,kg
